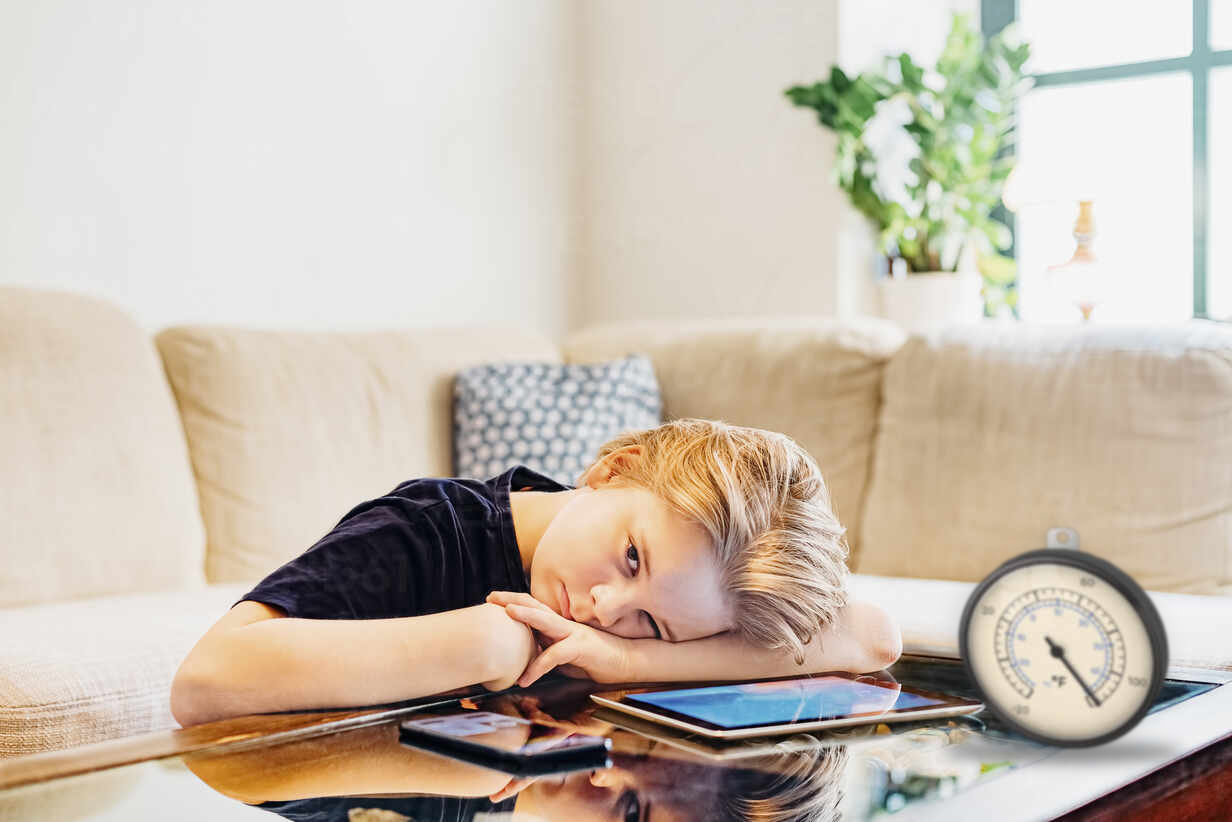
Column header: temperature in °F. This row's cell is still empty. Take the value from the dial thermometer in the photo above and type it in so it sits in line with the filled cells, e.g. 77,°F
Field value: 116,°F
